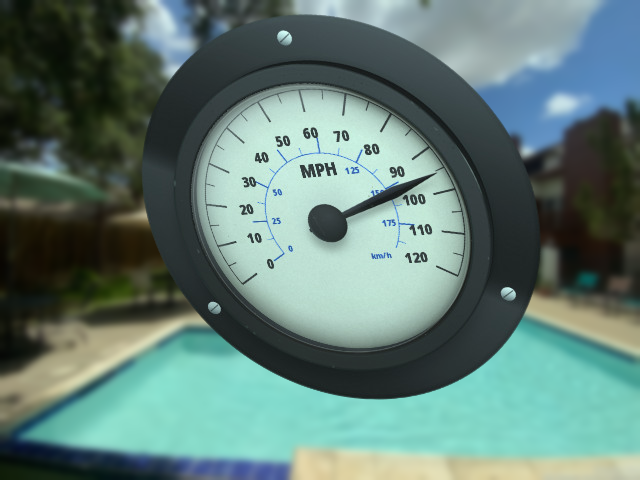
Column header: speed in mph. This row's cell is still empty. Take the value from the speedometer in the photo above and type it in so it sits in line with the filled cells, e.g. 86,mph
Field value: 95,mph
